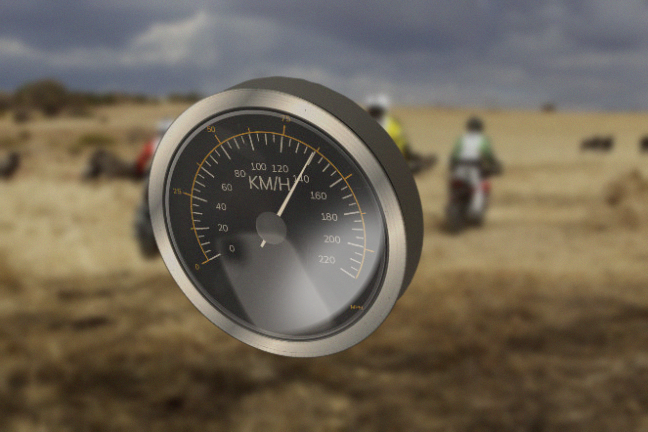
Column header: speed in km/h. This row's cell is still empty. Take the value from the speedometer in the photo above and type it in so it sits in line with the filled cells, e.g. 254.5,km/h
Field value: 140,km/h
